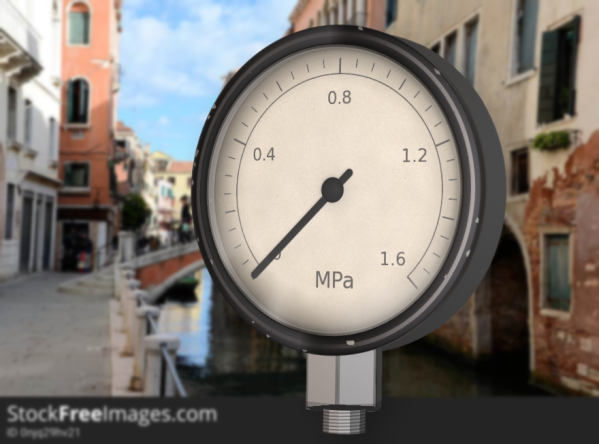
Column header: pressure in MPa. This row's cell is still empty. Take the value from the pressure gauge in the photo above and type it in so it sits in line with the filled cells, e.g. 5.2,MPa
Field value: 0,MPa
